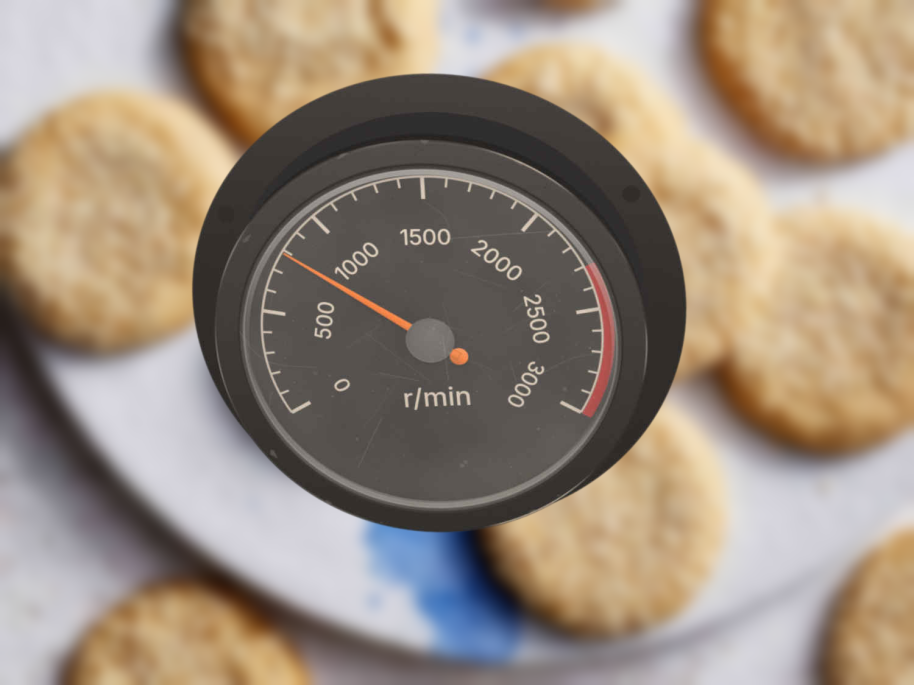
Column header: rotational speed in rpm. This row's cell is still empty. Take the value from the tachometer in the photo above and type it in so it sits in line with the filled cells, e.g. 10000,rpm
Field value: 800,rpm
